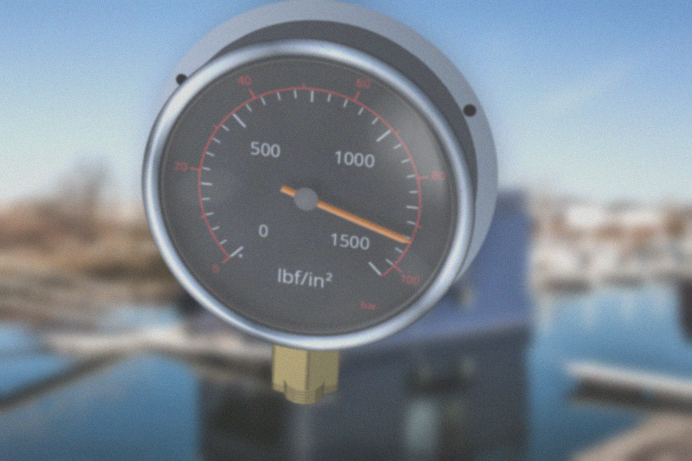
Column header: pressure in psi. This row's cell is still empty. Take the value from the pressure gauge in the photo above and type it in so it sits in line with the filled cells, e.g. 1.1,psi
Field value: 1350,psi
